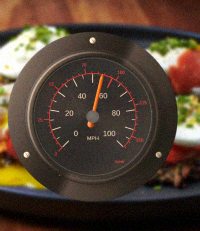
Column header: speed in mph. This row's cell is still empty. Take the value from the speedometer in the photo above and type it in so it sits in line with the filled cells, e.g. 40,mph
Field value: 55,mph
